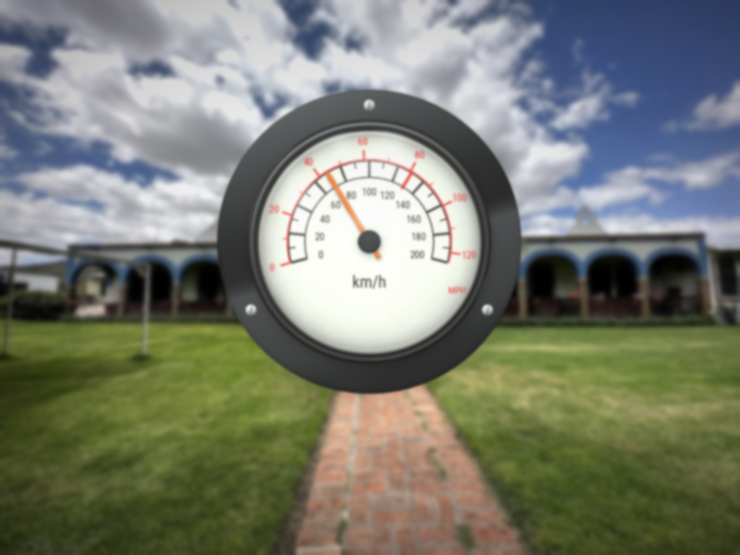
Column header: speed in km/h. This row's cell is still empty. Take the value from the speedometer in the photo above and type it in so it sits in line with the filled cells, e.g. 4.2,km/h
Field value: 70,km/h
